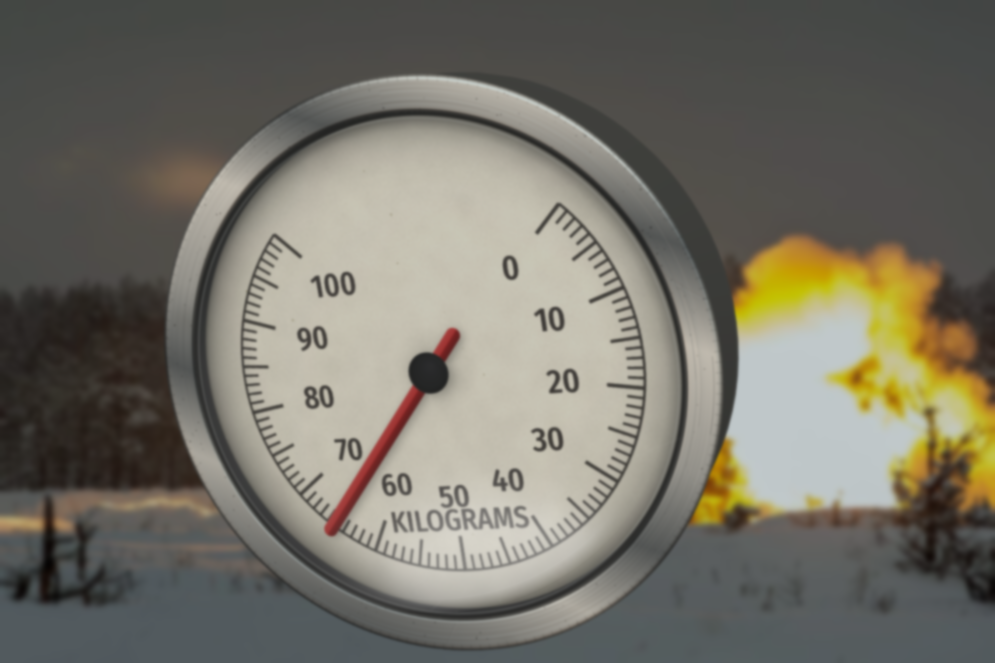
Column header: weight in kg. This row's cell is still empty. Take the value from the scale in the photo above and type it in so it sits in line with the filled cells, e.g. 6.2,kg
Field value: 65,kg
